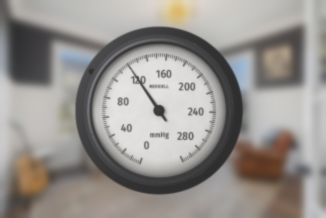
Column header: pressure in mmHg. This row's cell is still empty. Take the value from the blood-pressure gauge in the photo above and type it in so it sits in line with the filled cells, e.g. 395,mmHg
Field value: 120,mmHg
